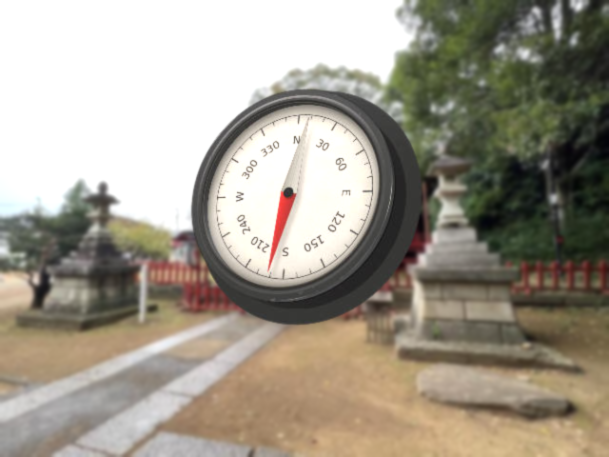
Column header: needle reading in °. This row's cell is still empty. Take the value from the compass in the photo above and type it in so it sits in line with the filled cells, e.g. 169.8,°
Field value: 190,°
